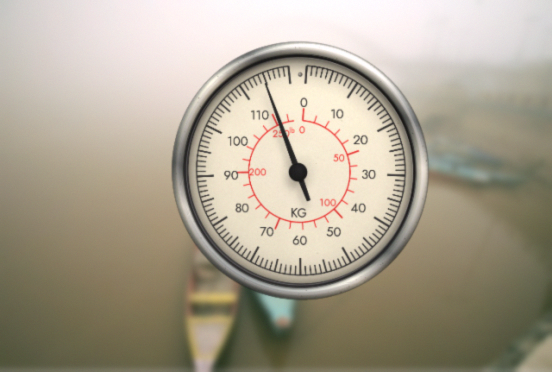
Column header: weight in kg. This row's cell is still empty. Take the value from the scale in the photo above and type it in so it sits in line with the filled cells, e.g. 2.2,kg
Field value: 115,kg
